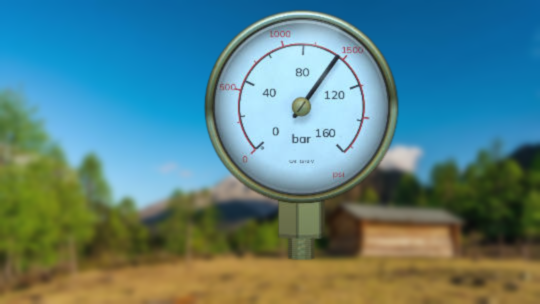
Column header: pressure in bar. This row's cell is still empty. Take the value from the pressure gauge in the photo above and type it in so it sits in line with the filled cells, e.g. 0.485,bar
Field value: 100,bar
